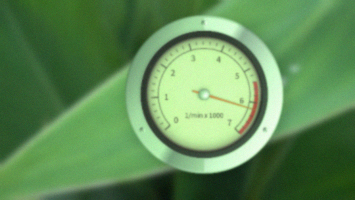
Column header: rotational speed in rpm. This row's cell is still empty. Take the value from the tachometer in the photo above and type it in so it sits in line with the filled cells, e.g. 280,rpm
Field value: 6200,rpm
